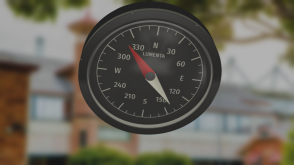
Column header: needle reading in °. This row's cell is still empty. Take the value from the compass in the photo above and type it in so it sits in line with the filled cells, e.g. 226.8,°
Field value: 320,°
